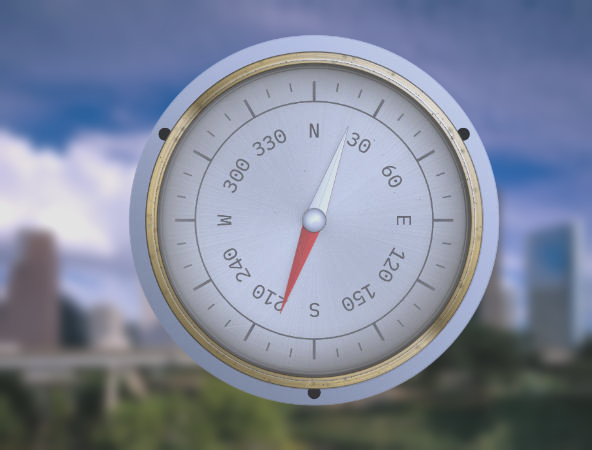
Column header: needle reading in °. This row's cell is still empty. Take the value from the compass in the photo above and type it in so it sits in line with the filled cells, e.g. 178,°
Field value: 200,°
